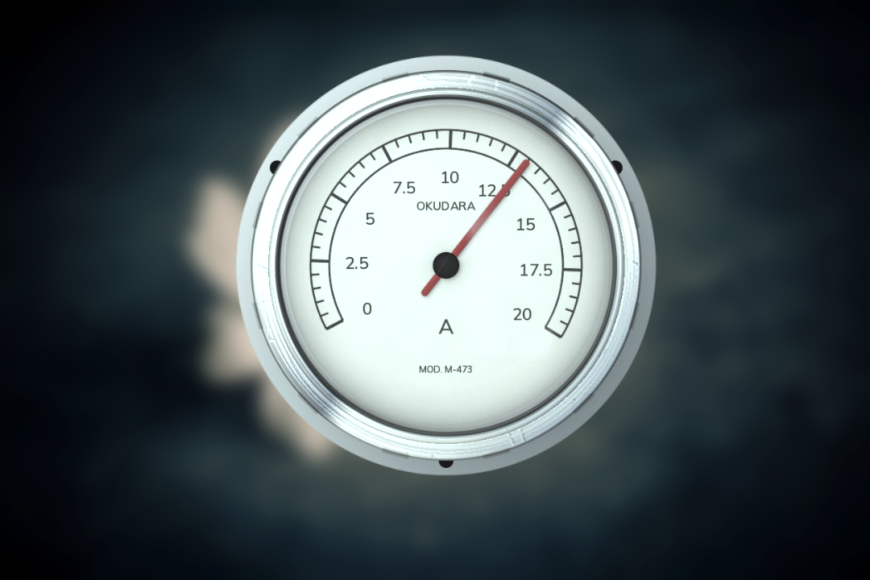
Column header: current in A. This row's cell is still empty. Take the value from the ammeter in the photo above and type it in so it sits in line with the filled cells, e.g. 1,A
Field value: 13,A
